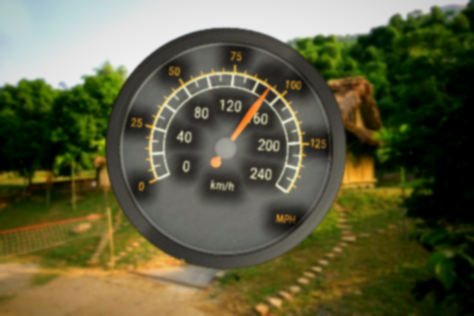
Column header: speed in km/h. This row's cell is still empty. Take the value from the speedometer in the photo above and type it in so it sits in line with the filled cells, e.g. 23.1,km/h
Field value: 150,km/h
